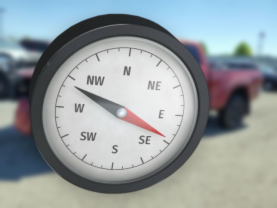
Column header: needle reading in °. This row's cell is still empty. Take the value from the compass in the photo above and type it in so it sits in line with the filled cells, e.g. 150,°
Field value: 115,°
